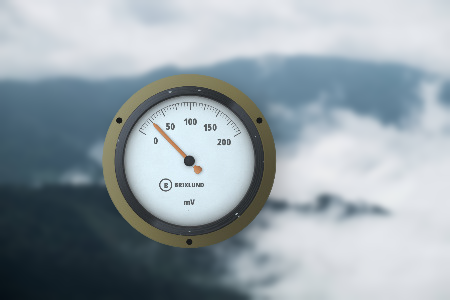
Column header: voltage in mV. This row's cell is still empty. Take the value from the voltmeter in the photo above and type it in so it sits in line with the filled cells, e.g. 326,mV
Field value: 25,mV
